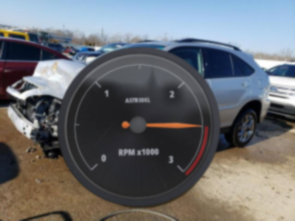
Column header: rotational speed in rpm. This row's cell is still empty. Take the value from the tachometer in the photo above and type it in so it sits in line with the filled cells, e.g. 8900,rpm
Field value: 2500,rpm
